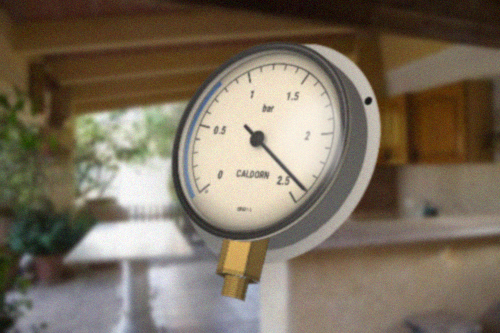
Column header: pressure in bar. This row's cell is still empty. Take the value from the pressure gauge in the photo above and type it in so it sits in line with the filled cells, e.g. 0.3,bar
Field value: 2.4,bar
